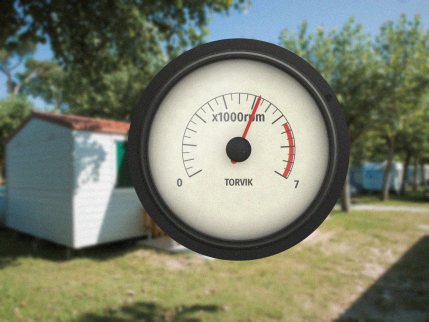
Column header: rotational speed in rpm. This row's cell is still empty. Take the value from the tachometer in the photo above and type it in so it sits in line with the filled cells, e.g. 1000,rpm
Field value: 4125,rpm
